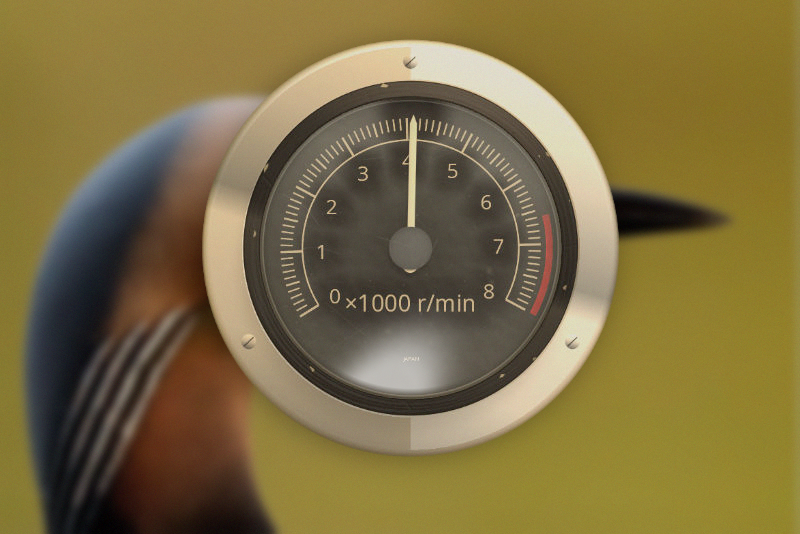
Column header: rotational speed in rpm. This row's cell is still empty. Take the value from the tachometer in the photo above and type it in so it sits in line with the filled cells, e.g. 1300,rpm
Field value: 4100,rpm
